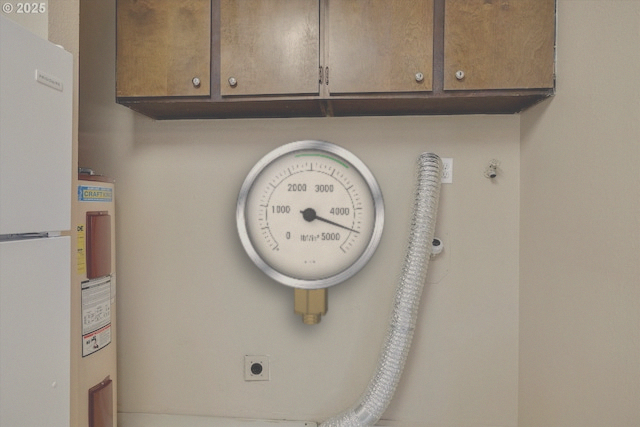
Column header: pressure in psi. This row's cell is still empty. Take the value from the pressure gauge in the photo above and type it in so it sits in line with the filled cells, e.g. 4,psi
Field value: 4500,psi
